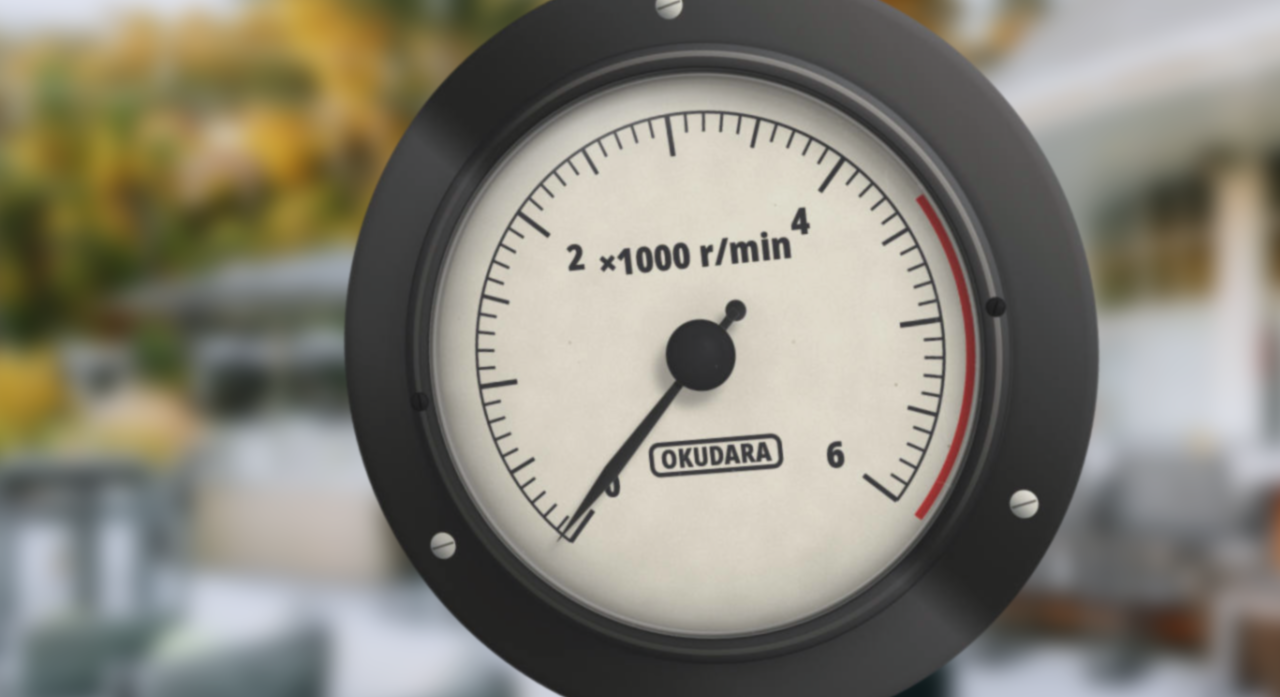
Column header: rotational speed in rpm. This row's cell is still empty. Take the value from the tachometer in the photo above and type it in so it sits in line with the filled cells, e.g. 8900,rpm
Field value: 50,rpm
